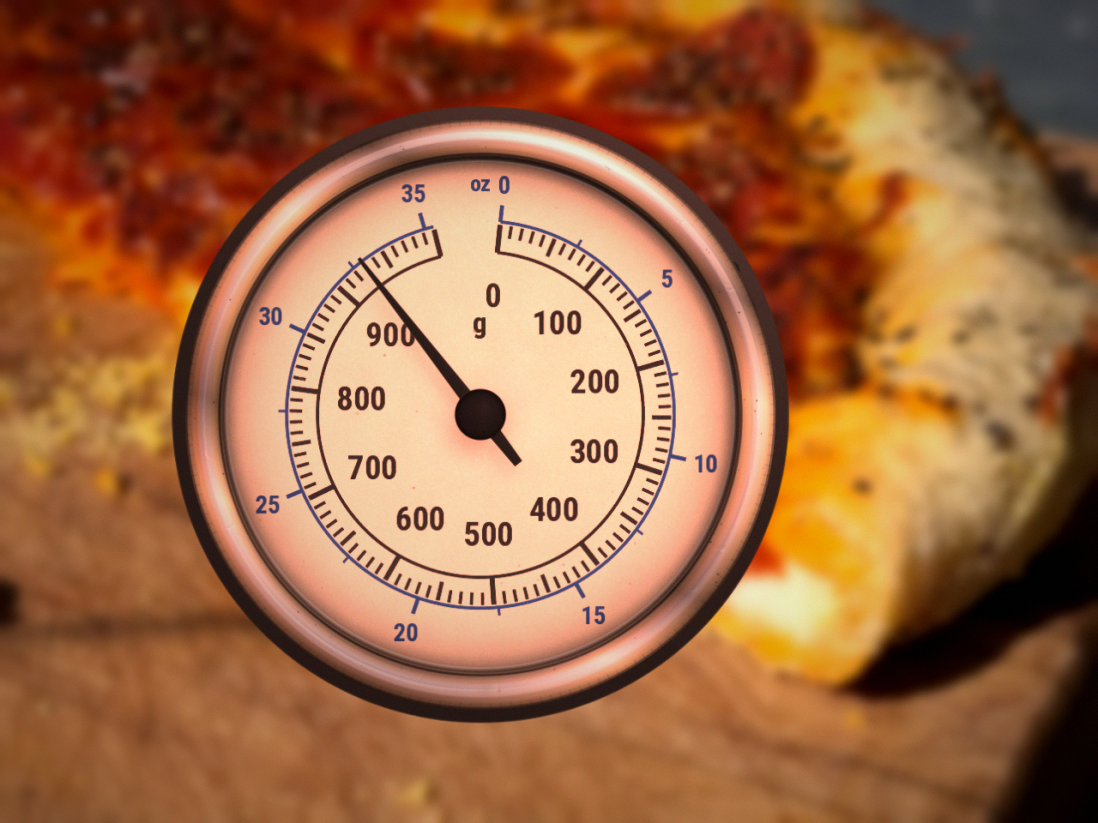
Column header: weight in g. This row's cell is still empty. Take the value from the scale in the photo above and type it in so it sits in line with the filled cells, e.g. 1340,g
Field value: 930,g
